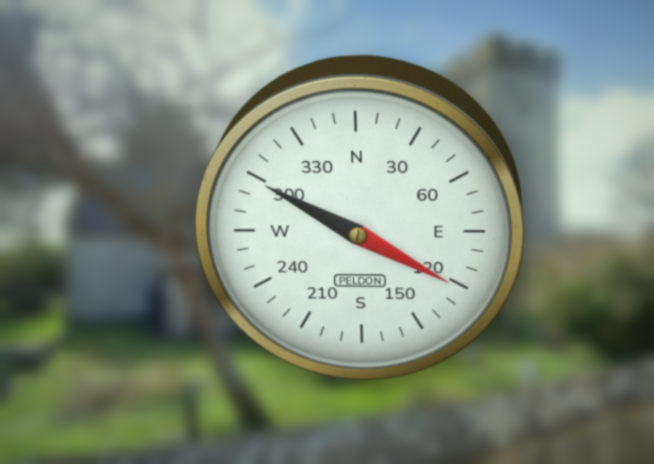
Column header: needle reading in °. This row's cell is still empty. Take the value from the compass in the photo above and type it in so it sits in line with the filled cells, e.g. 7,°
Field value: 120,°
